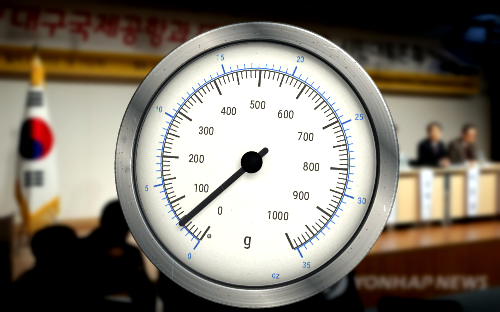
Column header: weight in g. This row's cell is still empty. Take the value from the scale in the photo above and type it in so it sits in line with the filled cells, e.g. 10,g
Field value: 50,g
